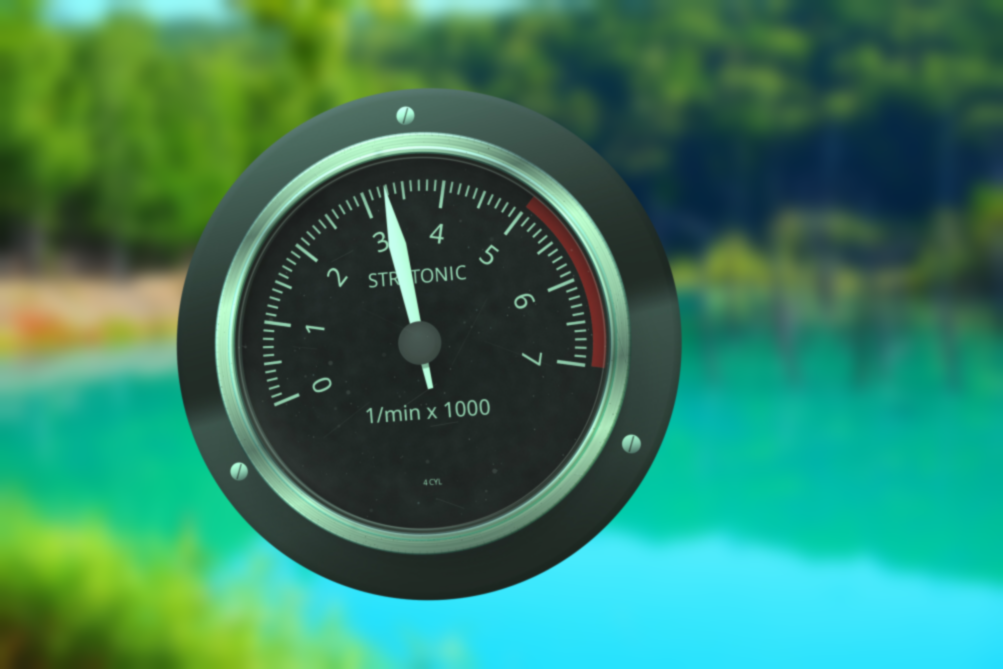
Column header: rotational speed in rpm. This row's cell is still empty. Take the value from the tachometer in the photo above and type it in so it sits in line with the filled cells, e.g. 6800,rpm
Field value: 3300,rpm
